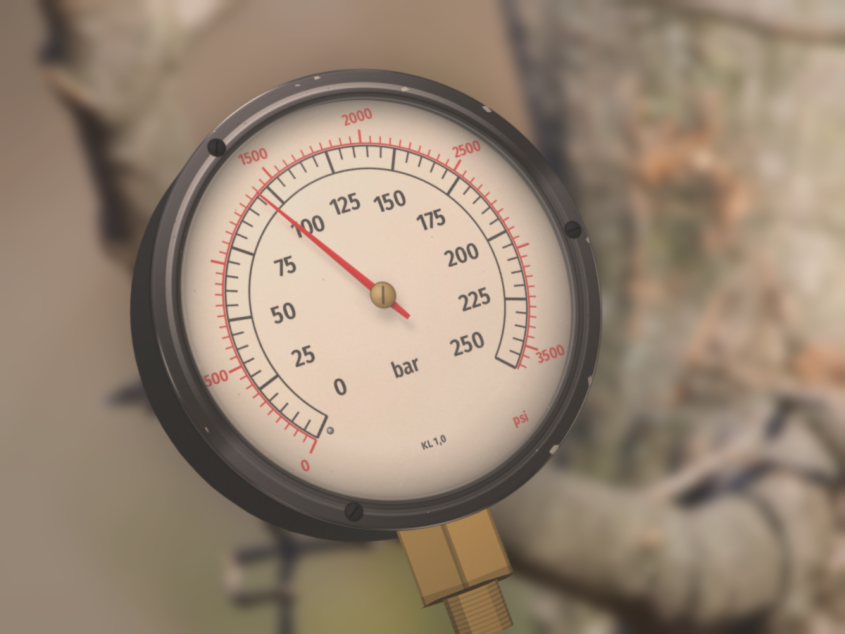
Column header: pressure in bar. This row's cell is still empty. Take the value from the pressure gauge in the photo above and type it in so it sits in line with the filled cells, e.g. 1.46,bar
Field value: 95,bar
